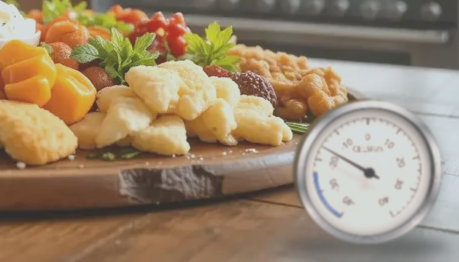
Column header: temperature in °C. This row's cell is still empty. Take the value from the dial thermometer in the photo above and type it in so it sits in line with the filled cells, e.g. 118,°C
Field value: -16,°C
